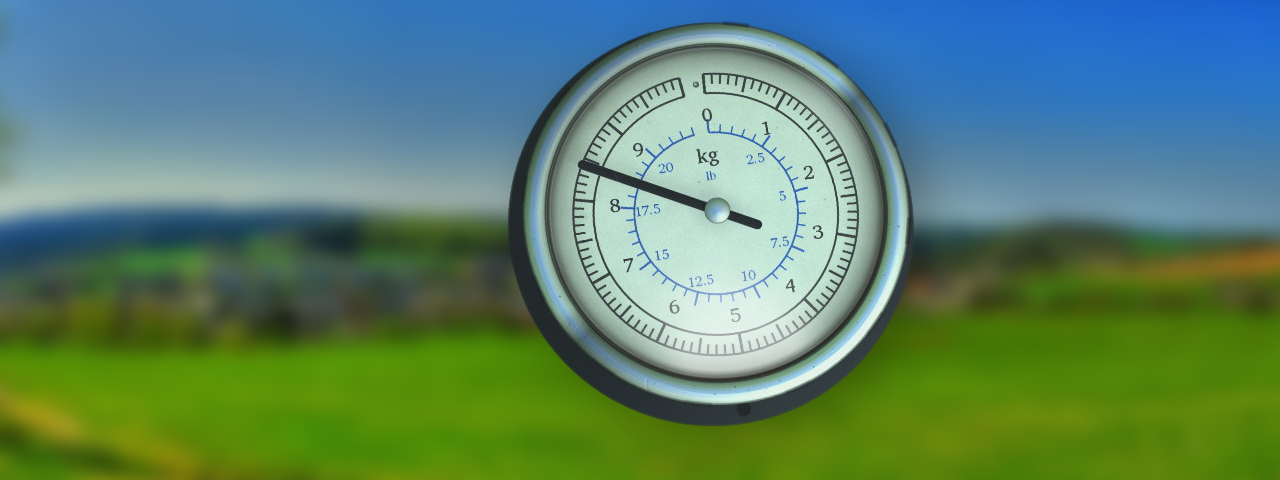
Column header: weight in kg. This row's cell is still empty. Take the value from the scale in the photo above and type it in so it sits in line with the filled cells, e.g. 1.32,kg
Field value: 8.4,kg
